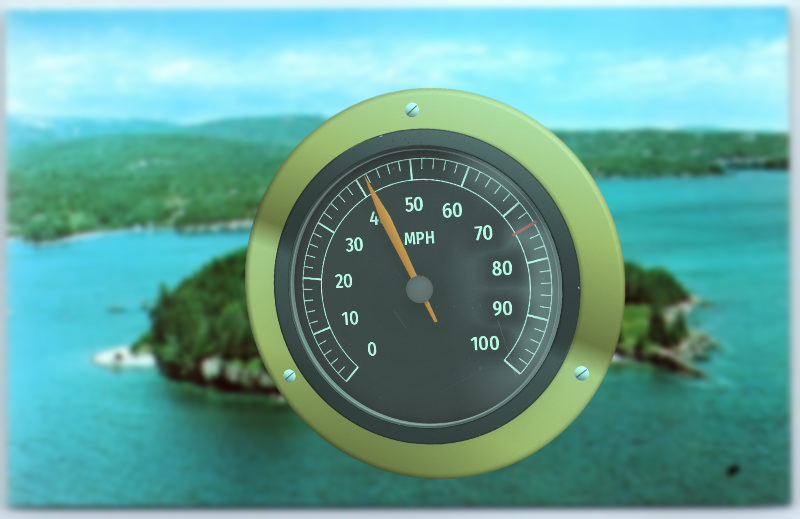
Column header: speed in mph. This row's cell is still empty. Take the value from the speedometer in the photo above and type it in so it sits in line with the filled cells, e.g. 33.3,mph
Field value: 42,mph
